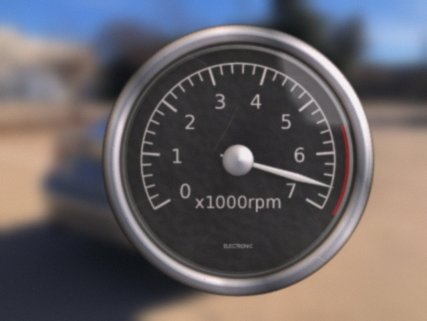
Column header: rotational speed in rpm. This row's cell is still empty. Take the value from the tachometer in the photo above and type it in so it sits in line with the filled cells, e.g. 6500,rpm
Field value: 6600,rpm
